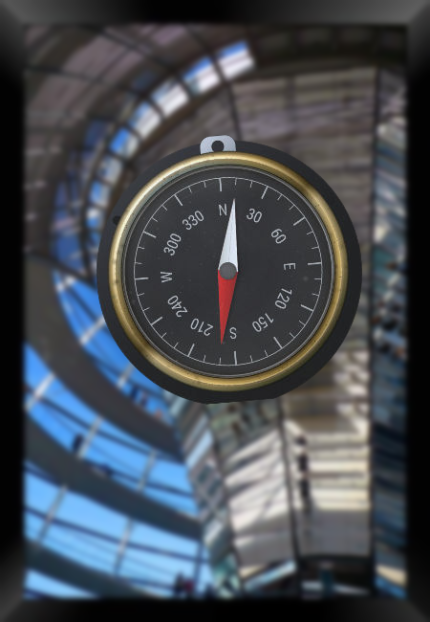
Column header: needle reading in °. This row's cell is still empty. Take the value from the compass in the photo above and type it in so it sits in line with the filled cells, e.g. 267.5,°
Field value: 190,°
